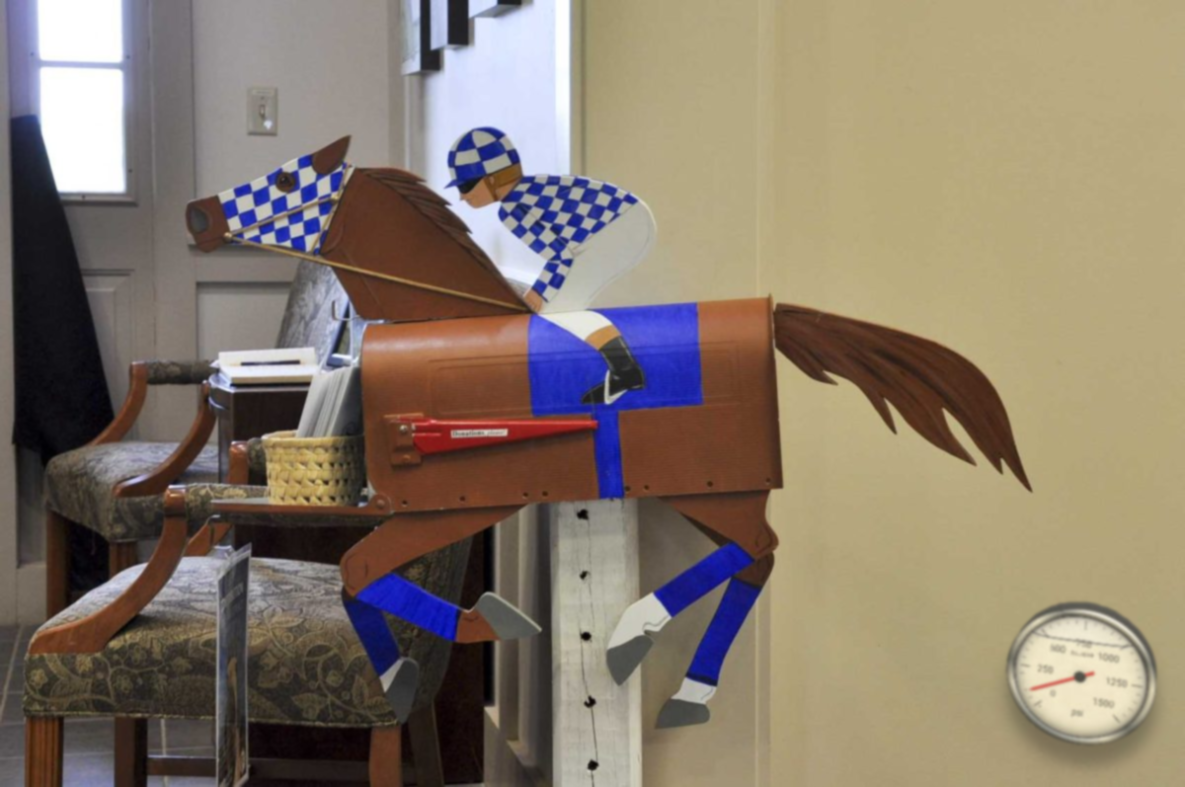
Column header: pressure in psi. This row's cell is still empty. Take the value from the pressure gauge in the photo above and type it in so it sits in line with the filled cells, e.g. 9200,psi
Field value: 100,psi
